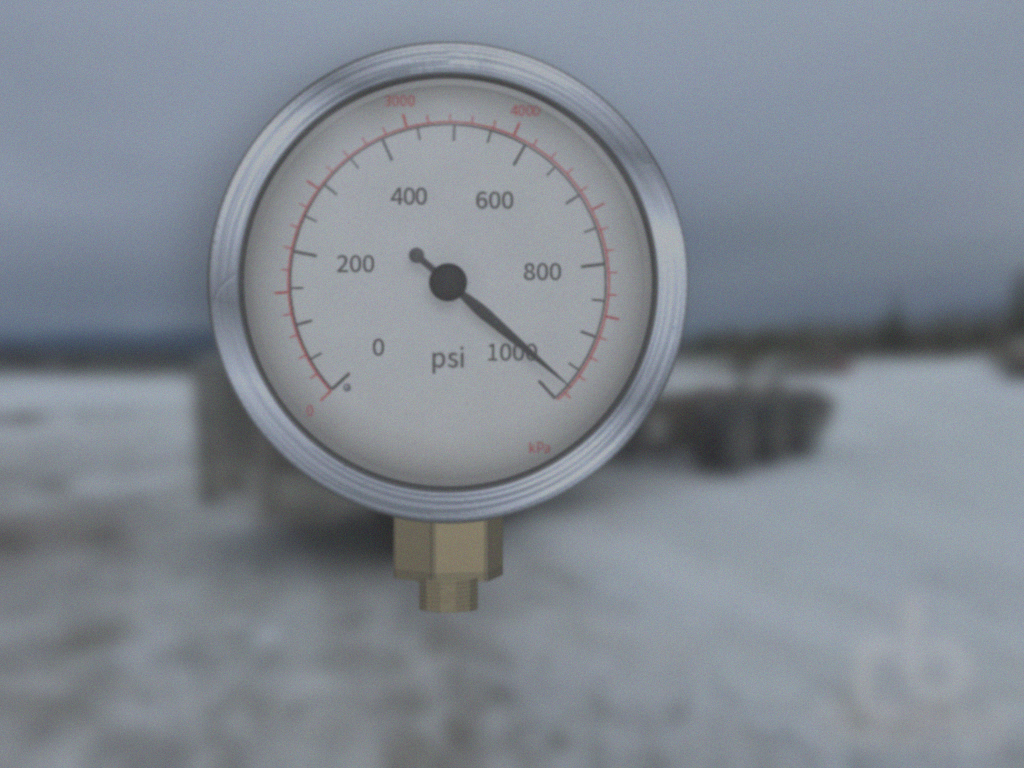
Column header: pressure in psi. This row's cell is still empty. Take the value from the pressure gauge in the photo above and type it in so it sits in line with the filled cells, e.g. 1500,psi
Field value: 975,psi
